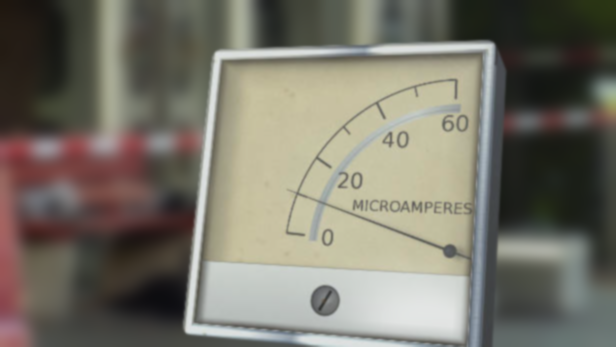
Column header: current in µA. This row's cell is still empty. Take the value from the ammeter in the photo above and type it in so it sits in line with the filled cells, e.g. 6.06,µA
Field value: 10,µA
